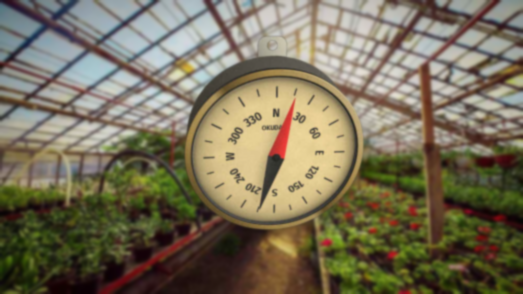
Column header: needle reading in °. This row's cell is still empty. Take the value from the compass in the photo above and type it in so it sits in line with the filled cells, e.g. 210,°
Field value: 15,°
